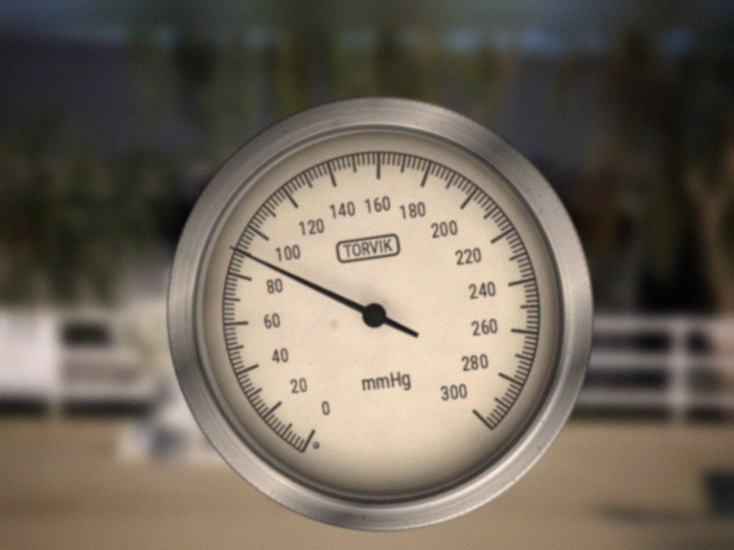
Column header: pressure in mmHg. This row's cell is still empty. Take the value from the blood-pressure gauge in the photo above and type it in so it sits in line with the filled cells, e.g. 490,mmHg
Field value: 90,mmHg
